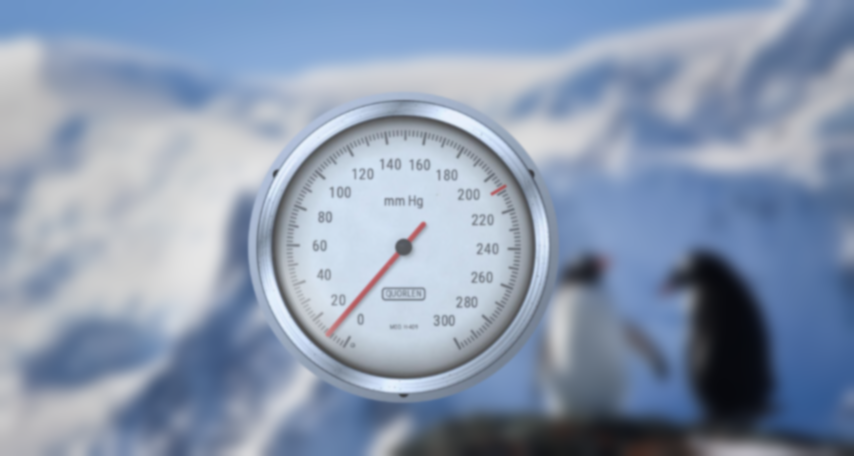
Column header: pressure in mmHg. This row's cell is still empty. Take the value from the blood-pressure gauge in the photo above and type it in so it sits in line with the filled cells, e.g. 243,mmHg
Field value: 10,mmHg
